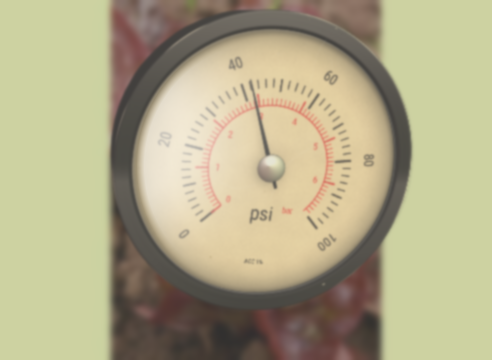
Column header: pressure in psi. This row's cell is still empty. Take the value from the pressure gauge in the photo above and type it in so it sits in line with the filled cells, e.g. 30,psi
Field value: 42,psi
